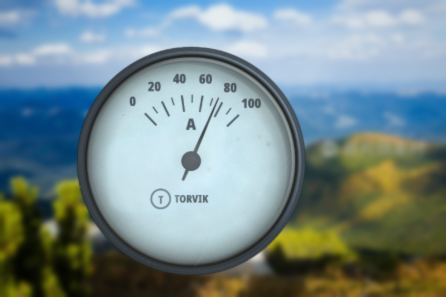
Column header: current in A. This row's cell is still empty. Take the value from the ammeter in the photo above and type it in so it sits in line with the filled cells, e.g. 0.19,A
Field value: 75,A
